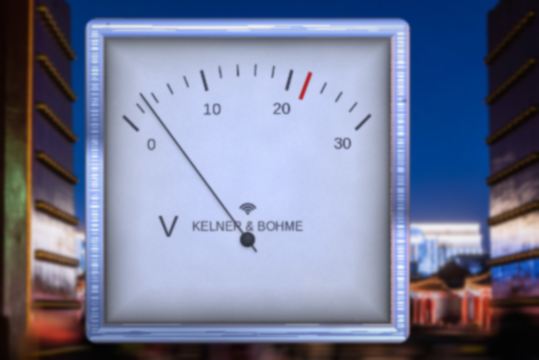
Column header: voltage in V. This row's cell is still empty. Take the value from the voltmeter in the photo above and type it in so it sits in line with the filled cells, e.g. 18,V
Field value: 3,V
